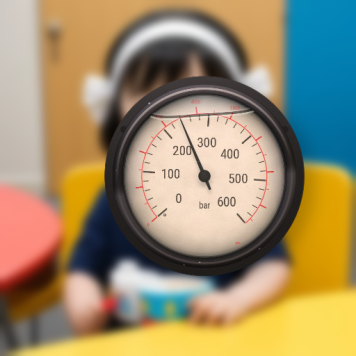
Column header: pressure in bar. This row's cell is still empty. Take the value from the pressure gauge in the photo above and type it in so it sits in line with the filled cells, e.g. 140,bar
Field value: 240,bar
